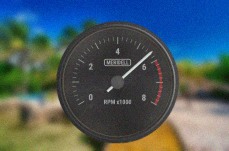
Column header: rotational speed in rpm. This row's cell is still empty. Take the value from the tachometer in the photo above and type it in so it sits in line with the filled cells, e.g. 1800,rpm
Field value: 5600,rpm
